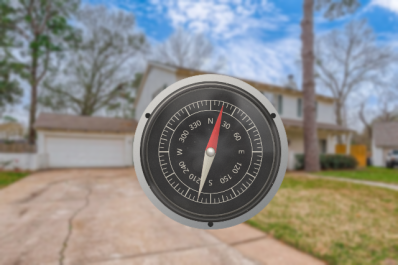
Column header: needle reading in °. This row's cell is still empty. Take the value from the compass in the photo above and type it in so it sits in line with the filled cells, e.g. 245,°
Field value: 15,°
